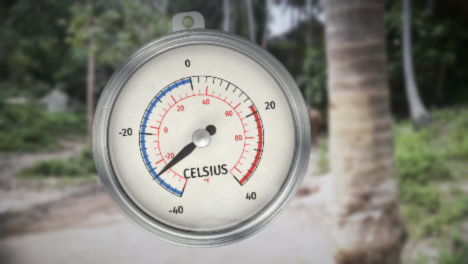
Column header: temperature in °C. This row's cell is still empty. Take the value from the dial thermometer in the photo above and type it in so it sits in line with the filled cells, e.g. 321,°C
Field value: -32,°C
